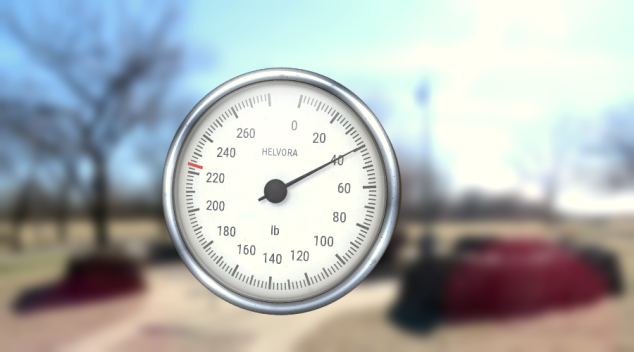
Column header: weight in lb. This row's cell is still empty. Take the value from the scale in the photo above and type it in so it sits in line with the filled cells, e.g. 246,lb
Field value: 40,lb
